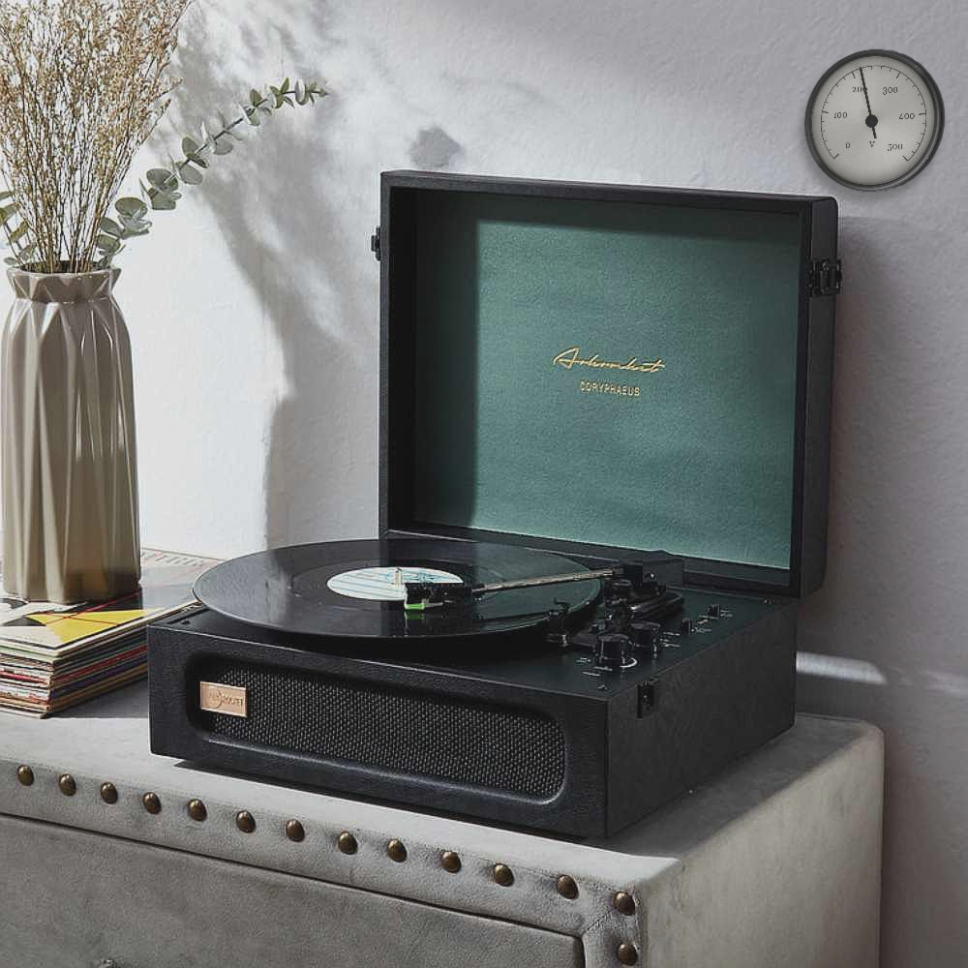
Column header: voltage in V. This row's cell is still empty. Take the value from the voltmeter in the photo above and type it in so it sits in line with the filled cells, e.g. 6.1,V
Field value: 220,V
